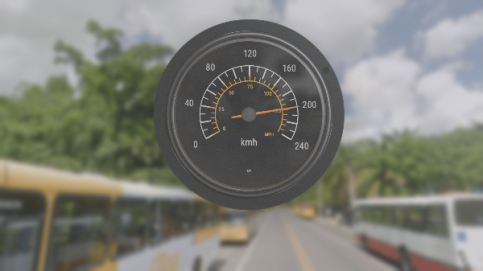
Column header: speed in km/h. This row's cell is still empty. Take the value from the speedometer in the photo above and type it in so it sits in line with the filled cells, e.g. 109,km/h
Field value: 200,km/h
